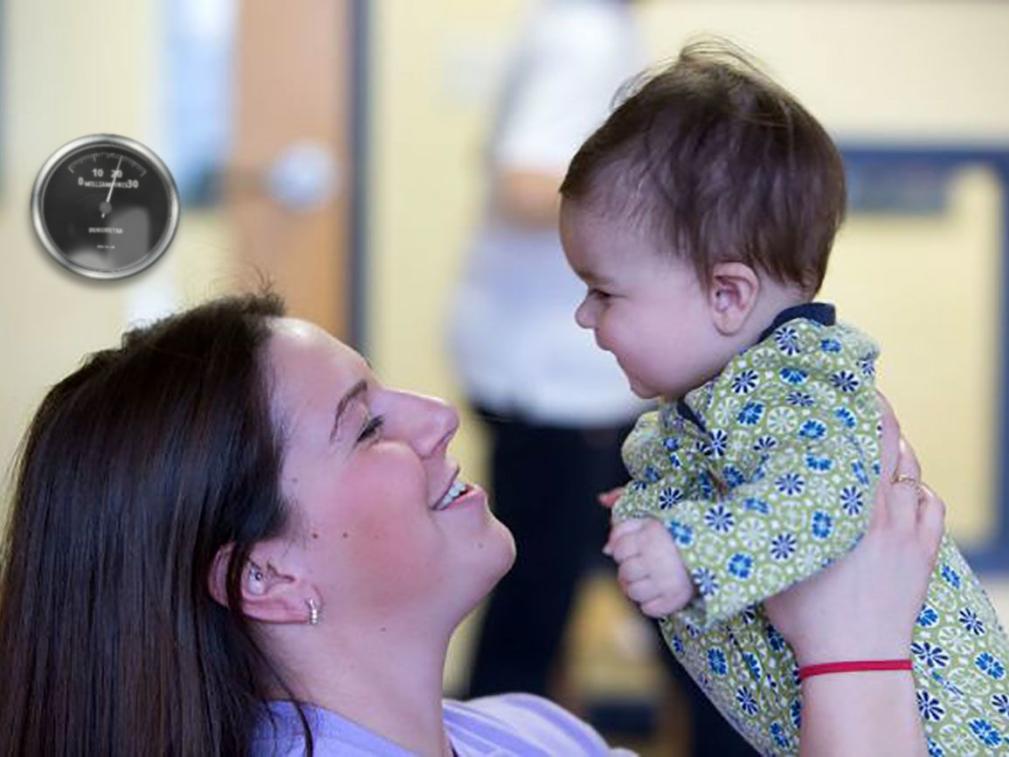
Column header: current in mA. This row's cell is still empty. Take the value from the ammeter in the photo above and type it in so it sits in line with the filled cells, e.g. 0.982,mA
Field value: 20,mA
